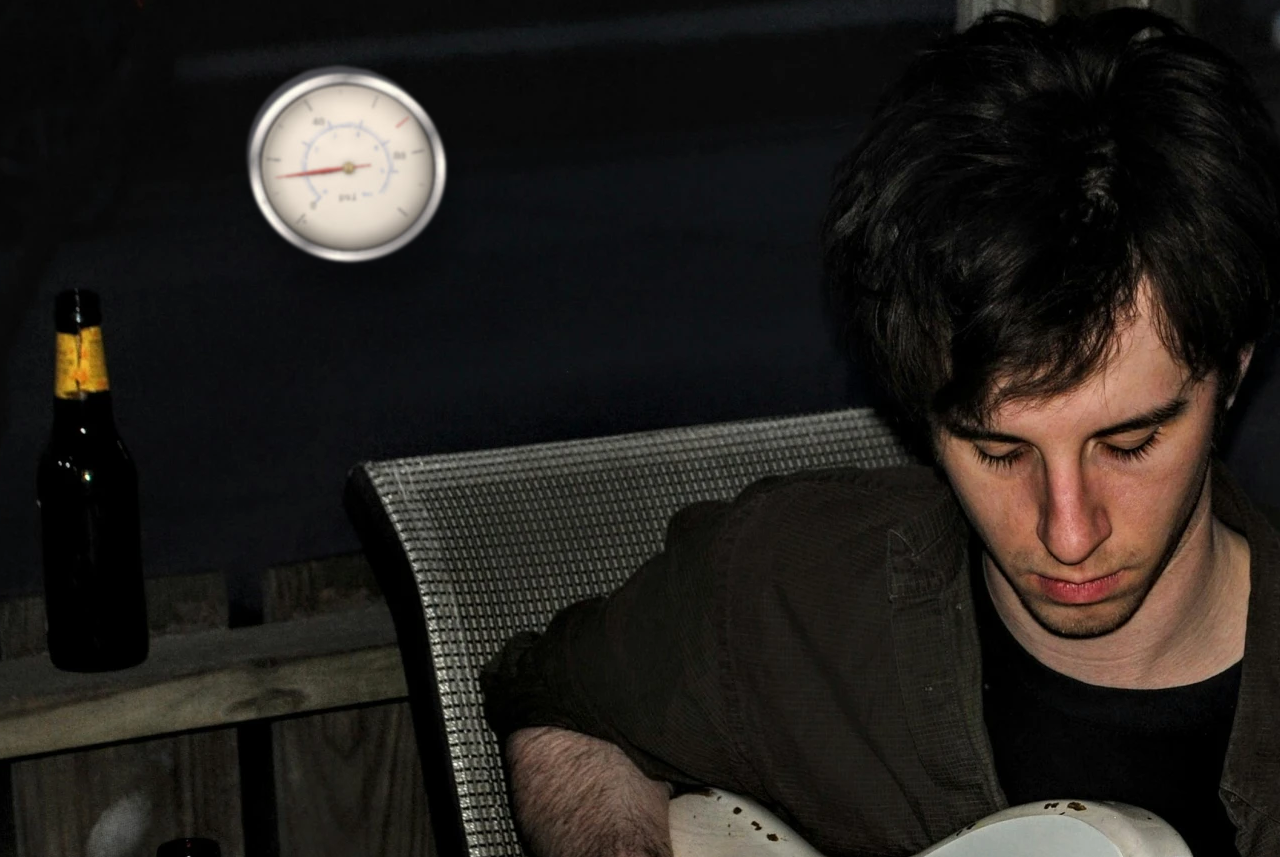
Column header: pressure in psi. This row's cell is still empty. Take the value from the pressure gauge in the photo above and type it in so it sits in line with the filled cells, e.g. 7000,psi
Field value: 15,psi
